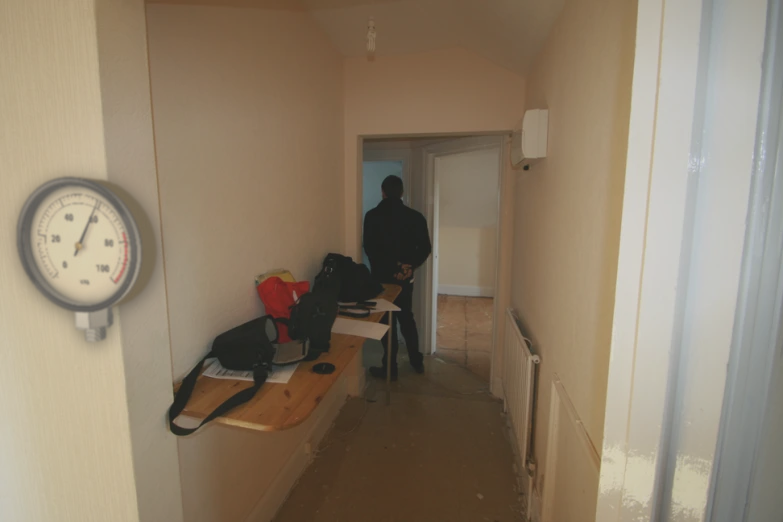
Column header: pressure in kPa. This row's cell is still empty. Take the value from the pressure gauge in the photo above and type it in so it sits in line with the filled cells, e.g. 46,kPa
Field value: 60,kPa
